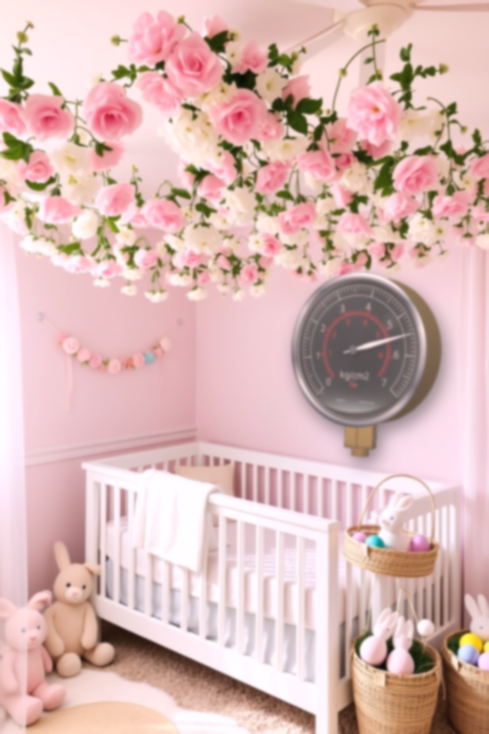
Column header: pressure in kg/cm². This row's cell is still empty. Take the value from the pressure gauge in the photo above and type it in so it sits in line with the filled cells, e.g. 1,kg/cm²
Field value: 5.5,kg/cm²
